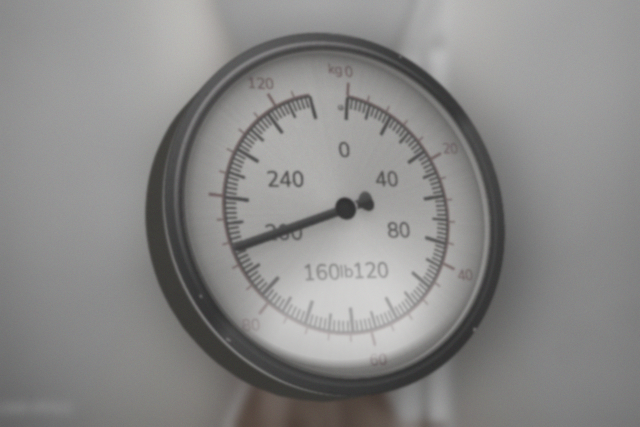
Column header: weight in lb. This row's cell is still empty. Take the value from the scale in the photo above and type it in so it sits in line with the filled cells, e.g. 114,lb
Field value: 200,lb
